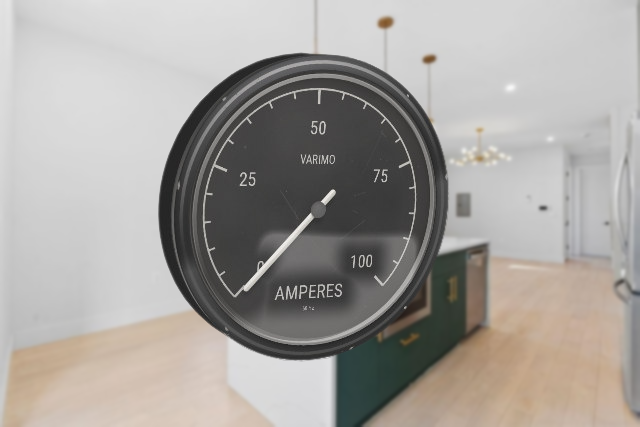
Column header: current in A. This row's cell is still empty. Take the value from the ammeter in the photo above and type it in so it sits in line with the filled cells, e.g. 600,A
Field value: 0,A
